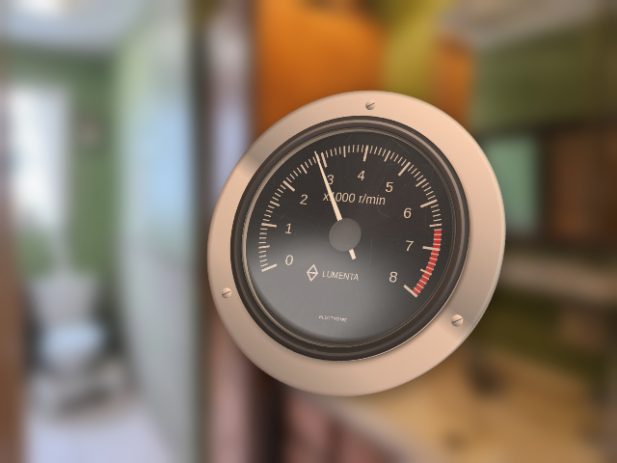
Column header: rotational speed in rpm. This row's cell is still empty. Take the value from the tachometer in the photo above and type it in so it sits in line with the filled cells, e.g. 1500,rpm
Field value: 2900,rpm
